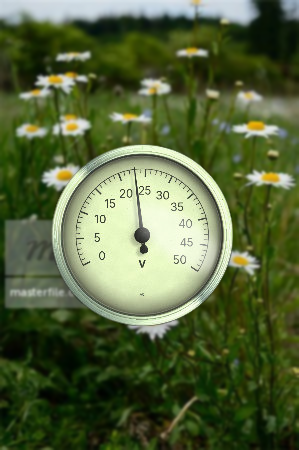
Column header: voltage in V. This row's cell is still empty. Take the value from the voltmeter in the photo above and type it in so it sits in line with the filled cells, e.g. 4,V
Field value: 23,V
